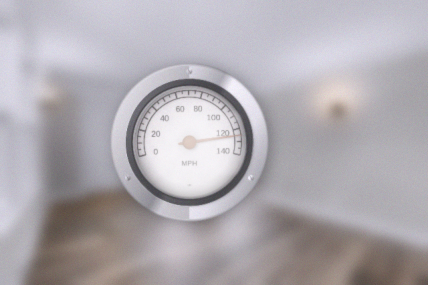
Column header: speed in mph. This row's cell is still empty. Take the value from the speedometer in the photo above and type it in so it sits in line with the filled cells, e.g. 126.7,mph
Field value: 125,mph
